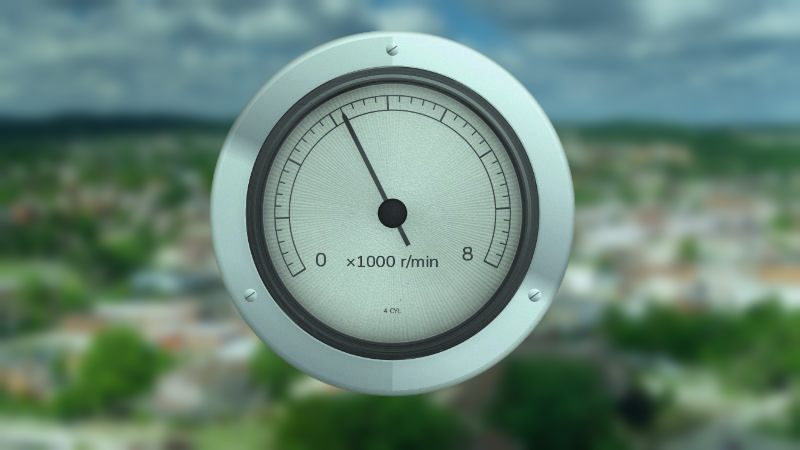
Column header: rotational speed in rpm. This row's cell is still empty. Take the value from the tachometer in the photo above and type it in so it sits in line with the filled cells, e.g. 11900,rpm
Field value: 3200,rpm
